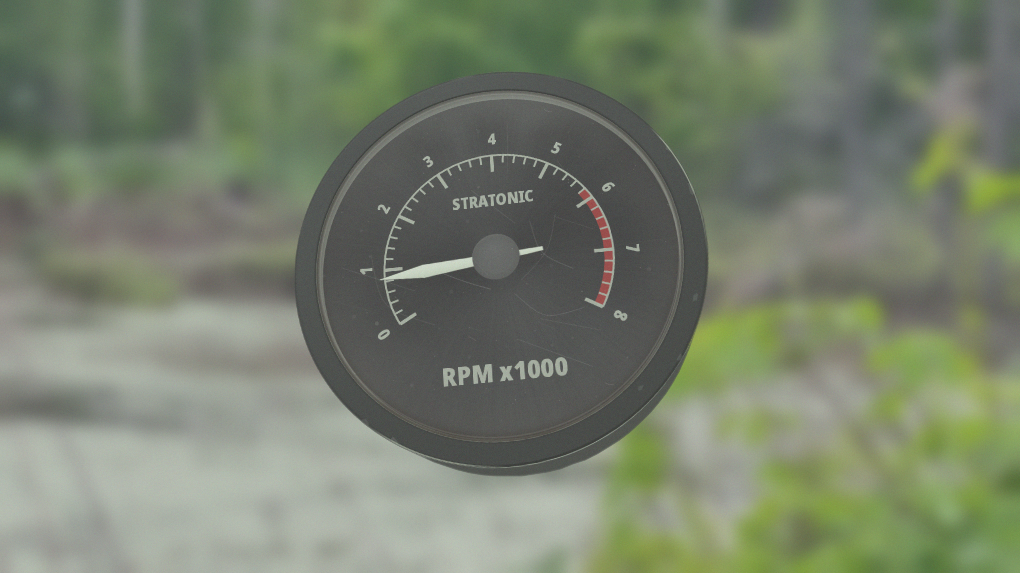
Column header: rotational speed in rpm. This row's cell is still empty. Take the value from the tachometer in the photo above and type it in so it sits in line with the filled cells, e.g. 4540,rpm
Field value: 800,rpm
